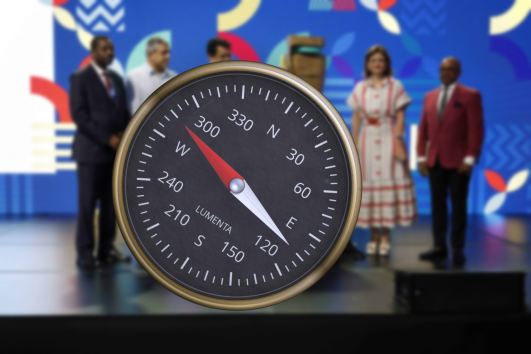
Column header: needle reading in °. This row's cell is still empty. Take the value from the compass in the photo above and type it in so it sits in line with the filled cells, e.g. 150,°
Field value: 285,°
